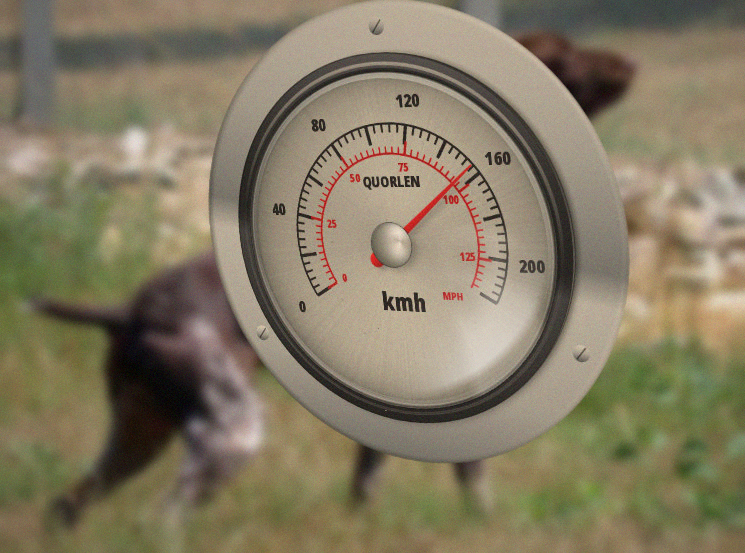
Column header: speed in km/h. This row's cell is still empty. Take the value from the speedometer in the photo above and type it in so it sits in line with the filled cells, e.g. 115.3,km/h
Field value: 156,km/h
